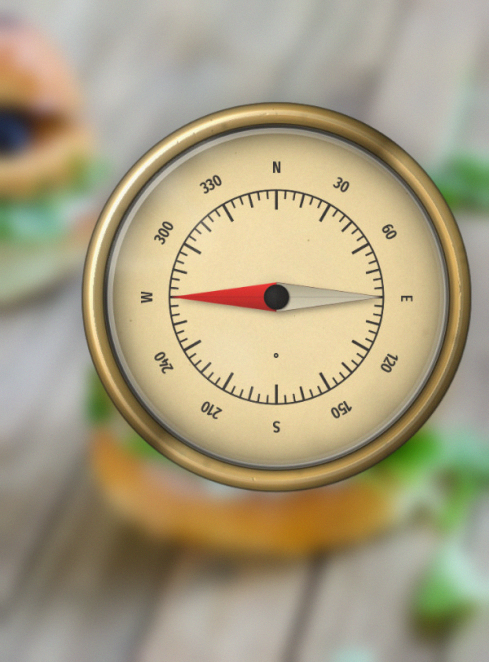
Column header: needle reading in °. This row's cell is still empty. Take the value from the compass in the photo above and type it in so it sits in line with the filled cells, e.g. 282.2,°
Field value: 270,°
